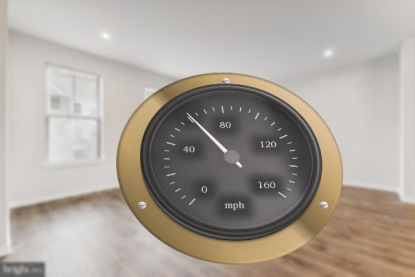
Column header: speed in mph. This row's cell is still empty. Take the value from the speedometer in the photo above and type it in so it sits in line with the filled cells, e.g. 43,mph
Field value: 60,mph
